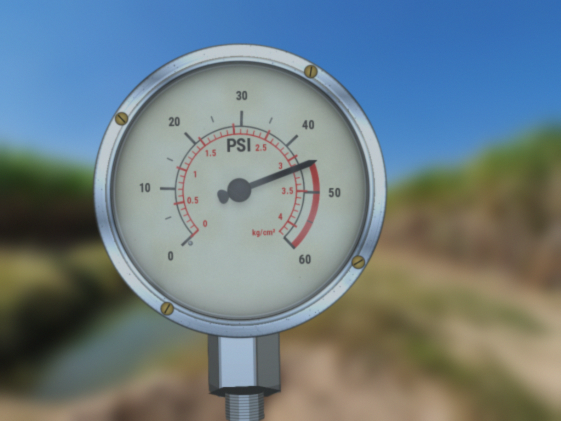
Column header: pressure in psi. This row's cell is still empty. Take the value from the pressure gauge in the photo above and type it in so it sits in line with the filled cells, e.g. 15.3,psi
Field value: 45,psi
